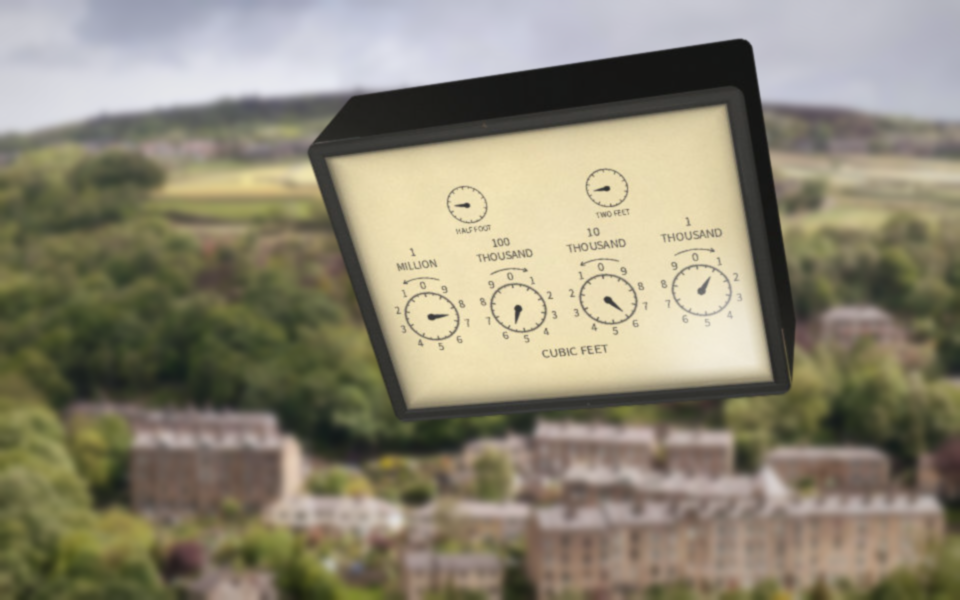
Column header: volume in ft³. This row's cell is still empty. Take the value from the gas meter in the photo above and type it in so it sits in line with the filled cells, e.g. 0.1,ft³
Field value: 756100,ft³
